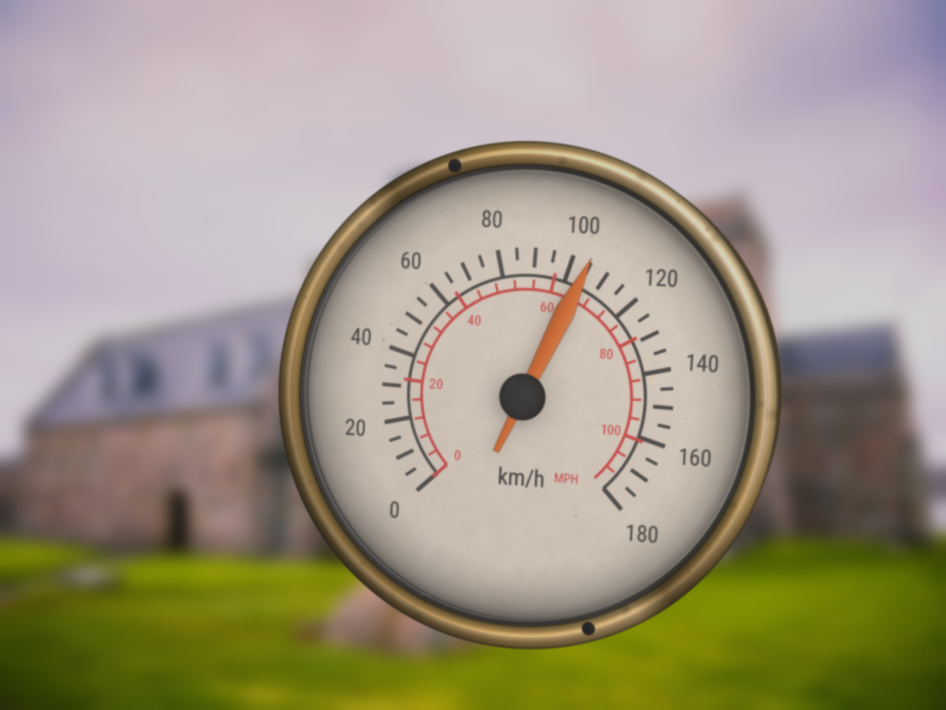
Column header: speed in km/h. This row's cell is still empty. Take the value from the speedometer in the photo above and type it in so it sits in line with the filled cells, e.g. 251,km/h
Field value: 105,km/h
